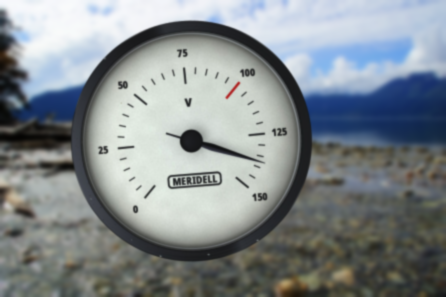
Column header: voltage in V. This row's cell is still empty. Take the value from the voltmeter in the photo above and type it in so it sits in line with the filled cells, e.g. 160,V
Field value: 137.5,V
